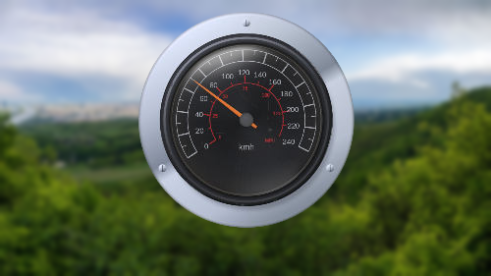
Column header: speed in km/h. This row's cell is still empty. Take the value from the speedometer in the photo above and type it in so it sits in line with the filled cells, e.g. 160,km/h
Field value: 70,km/h
